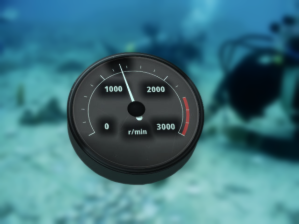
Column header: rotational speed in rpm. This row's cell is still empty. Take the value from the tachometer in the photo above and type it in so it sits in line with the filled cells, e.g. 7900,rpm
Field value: 1300,rpm
